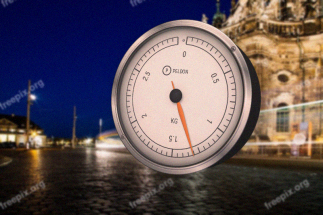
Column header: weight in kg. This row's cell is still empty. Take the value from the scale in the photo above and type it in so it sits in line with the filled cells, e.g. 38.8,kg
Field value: 1.3,kg
